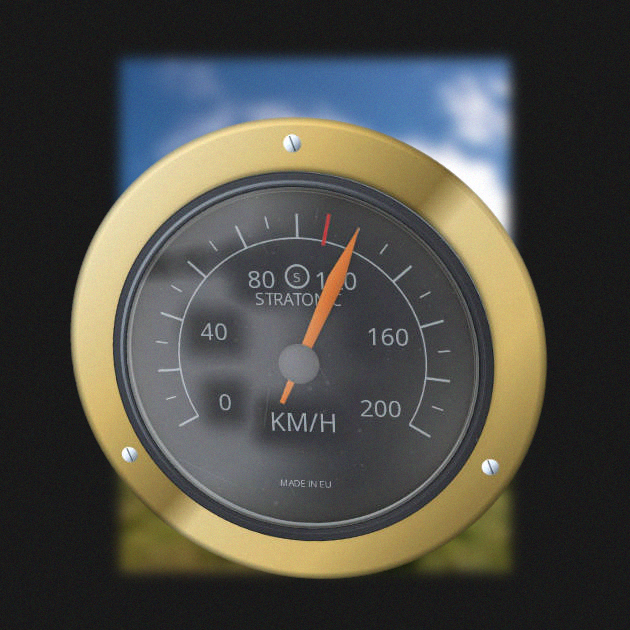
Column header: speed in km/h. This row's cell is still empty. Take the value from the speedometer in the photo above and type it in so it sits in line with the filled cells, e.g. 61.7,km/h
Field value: 120,km/h
